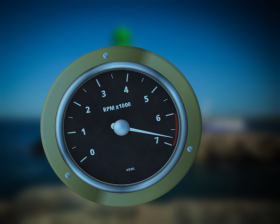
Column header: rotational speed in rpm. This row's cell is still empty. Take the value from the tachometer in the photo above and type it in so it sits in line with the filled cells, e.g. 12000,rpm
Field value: 6750,rpm
